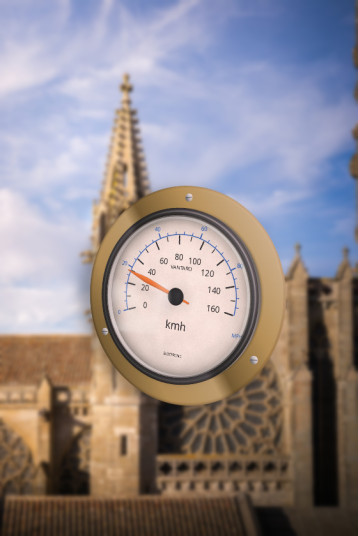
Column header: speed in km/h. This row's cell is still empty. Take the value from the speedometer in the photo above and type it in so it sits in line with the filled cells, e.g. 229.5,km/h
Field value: 30,km/h
